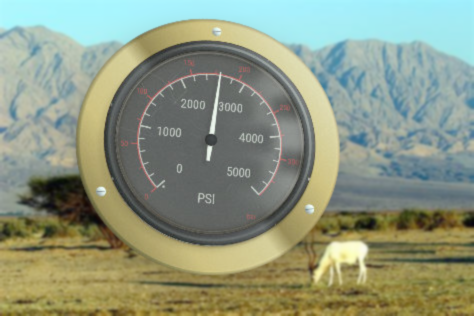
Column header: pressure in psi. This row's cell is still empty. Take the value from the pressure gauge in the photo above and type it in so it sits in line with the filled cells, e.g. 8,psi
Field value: 2600,psi
